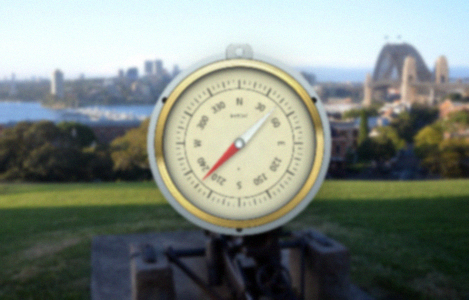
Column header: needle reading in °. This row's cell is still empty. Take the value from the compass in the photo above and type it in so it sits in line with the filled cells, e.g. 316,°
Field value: 225,°
